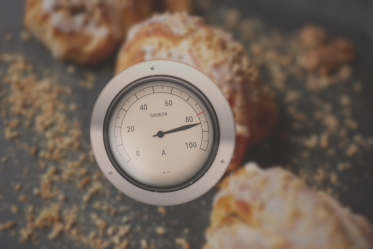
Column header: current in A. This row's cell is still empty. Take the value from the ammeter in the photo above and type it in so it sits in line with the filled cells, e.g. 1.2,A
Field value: 85,A
